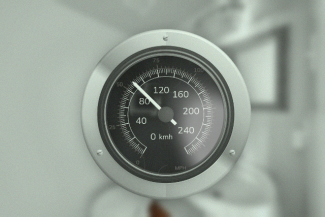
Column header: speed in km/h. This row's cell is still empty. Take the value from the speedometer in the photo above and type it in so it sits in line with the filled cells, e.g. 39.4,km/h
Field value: 90,km/h
